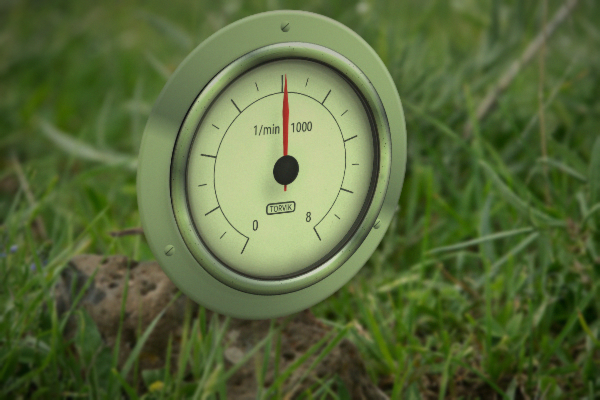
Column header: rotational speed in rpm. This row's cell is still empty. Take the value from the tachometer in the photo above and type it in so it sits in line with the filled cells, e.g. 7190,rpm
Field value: 4000,rpm
